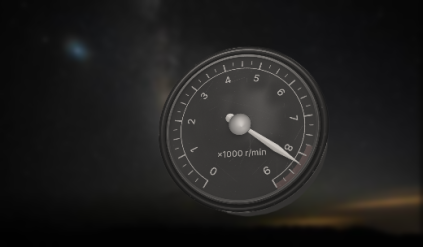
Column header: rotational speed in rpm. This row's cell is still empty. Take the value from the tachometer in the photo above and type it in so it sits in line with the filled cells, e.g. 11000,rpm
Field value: 8250,rpm
